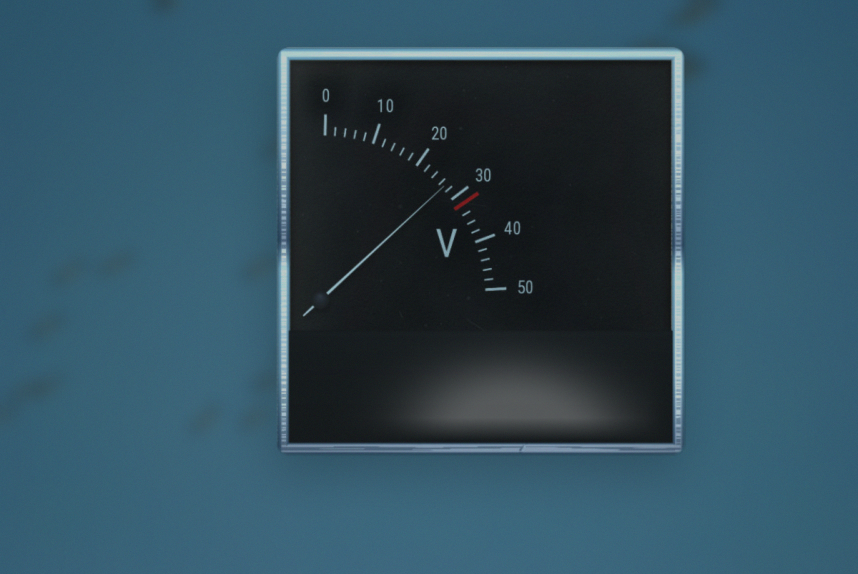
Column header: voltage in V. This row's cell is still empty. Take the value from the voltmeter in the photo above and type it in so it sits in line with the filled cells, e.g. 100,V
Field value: 27,V
